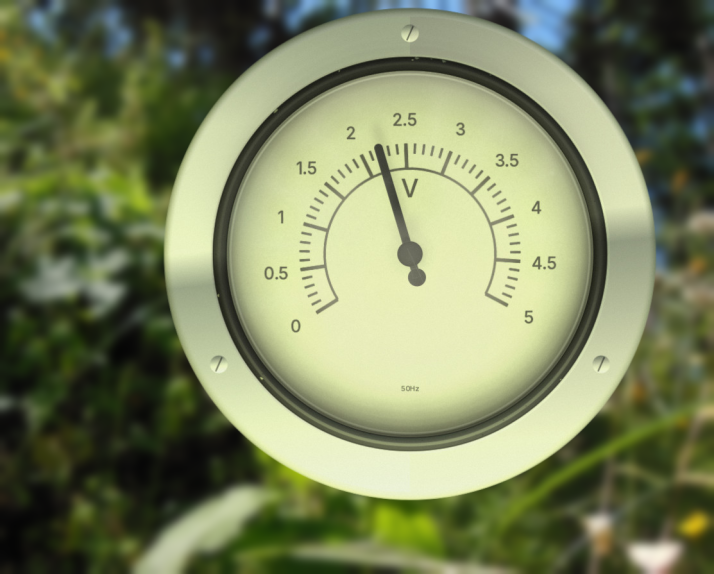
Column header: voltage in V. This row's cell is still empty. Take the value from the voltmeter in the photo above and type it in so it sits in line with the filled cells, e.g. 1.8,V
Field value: 2.2,V
